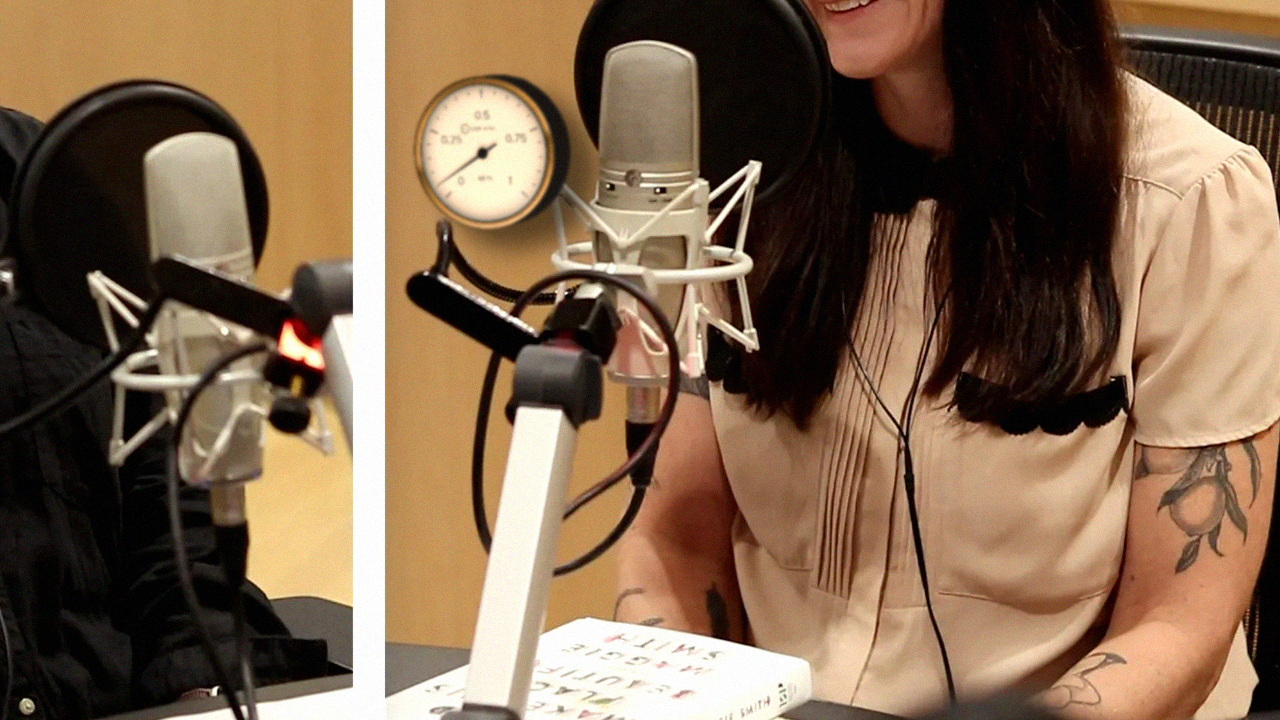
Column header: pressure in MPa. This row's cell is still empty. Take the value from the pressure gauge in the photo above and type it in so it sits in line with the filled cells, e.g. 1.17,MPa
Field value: 0.05,MPa
